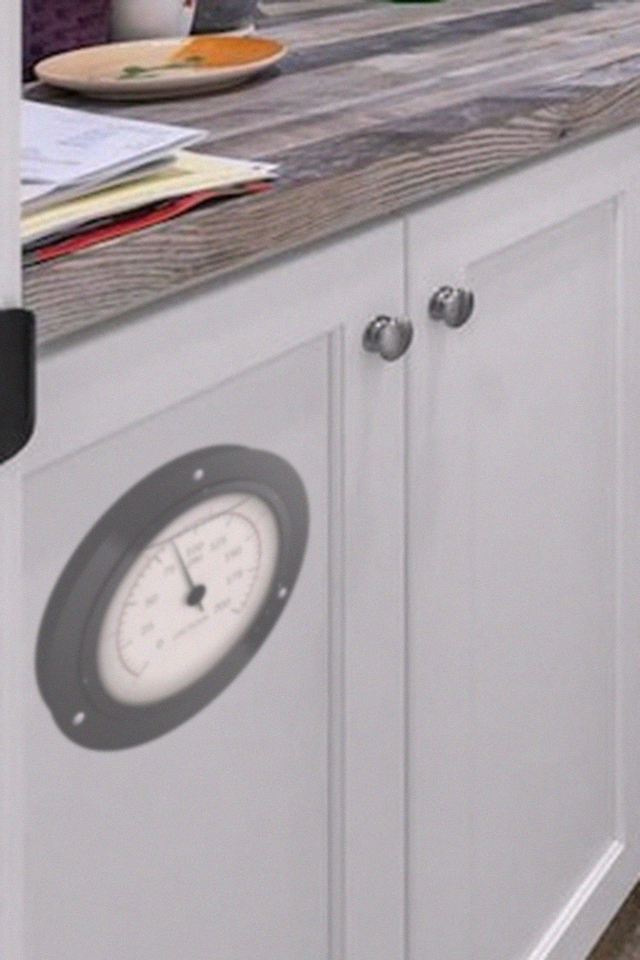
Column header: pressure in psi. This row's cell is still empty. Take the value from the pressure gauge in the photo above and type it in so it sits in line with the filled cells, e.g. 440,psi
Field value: 85,psi
